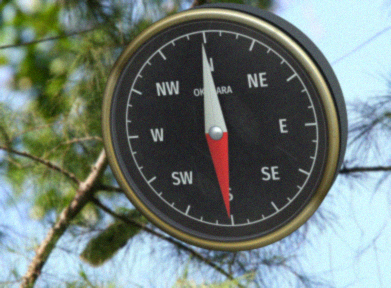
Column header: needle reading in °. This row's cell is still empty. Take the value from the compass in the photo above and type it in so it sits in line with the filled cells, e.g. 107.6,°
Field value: 180,°
